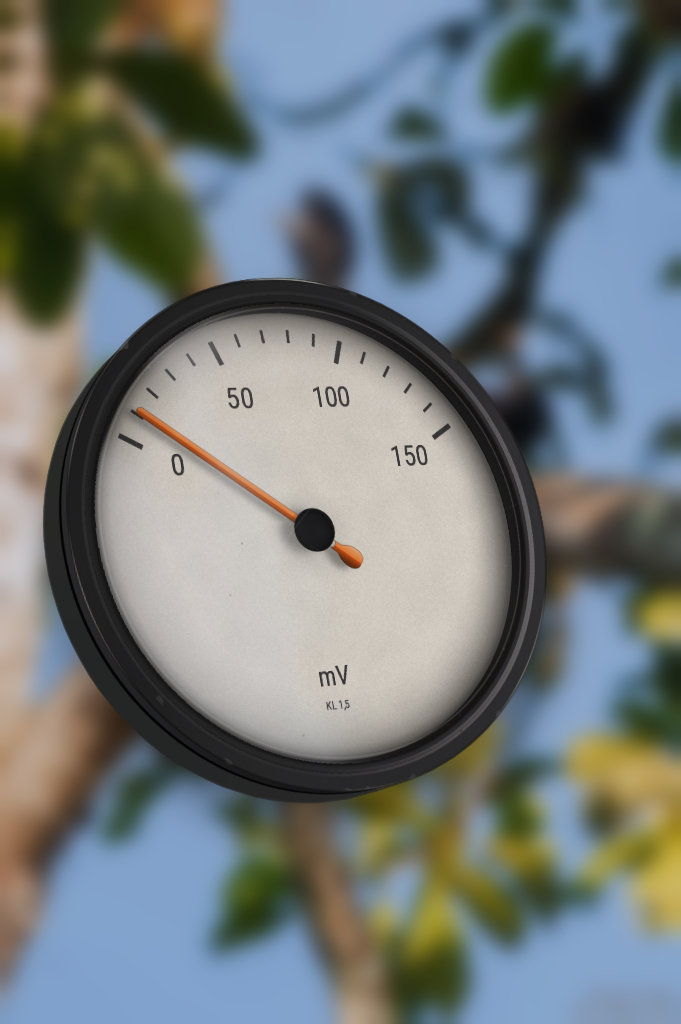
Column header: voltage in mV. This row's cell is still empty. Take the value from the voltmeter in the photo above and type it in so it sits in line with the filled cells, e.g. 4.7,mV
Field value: 10,mV
